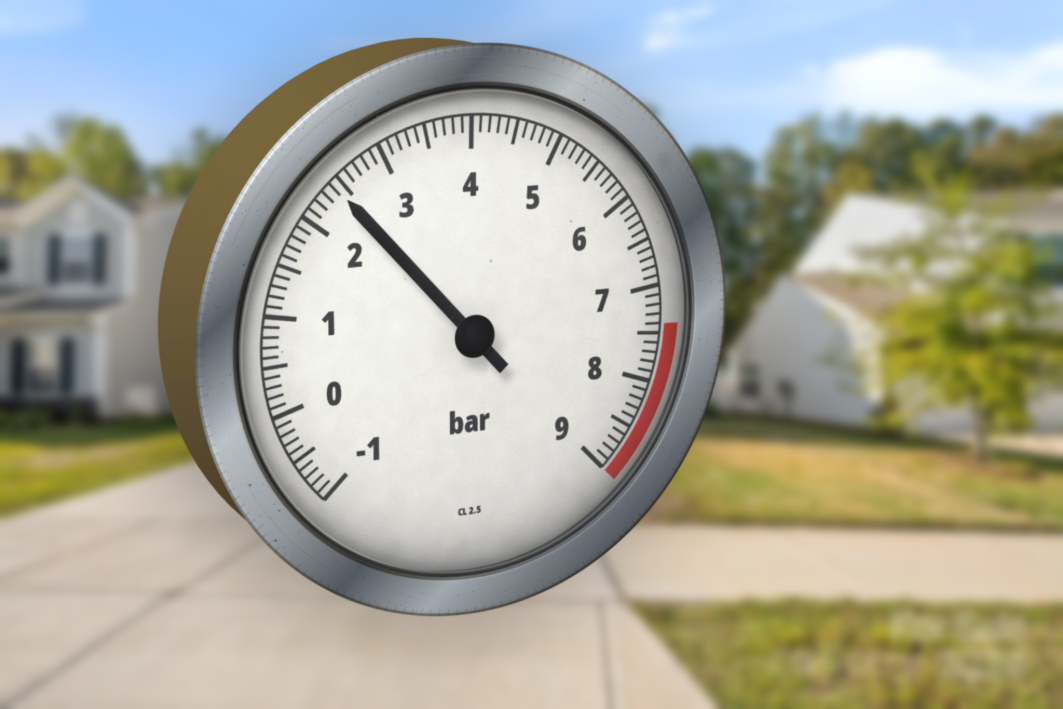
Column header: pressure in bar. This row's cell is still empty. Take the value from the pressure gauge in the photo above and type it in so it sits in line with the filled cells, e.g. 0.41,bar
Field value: 2.4,bar
